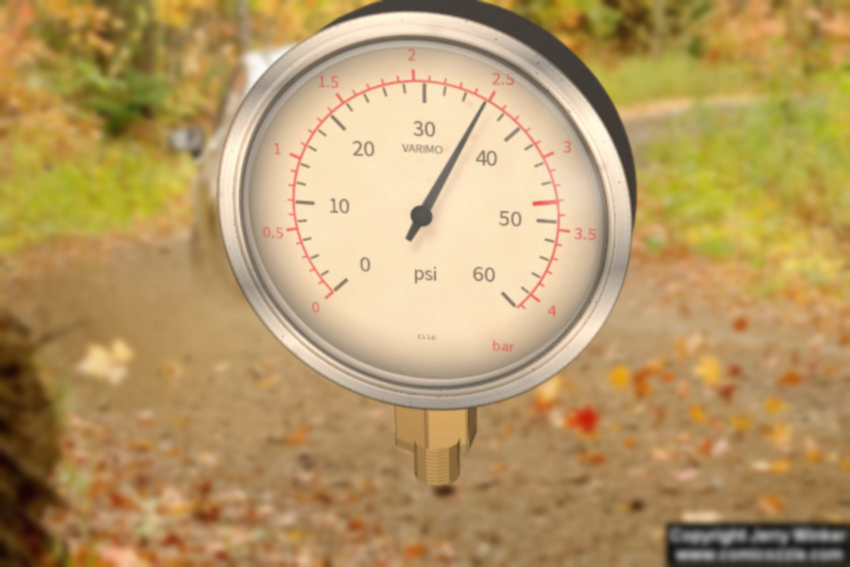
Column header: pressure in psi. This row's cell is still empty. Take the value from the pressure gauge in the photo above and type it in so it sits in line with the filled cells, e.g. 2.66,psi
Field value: 36,psi
